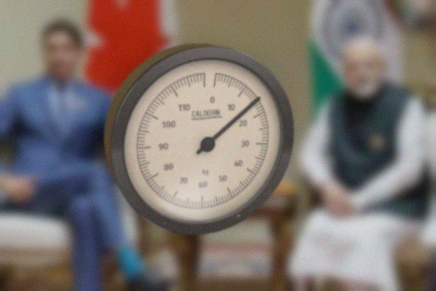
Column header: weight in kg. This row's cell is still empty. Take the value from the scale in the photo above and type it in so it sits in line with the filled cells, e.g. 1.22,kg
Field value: 15,kg
